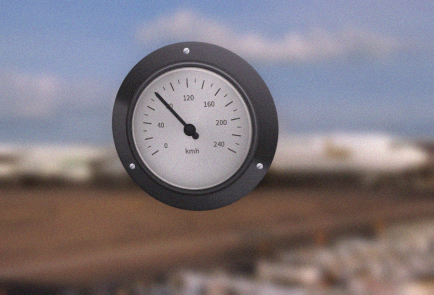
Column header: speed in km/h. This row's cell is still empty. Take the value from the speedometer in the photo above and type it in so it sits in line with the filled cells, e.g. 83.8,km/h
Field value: 80,km/h
